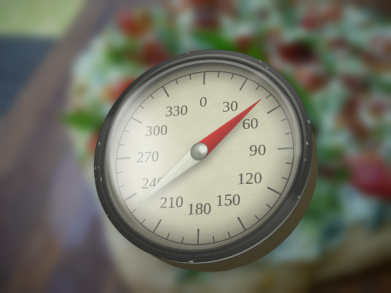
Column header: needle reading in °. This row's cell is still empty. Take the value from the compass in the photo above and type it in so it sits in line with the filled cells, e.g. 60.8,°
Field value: 50,°
